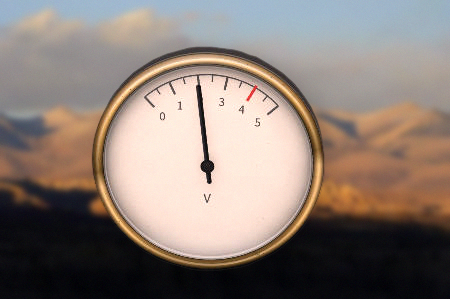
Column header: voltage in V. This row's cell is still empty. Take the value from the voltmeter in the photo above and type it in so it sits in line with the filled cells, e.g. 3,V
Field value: 2,V
